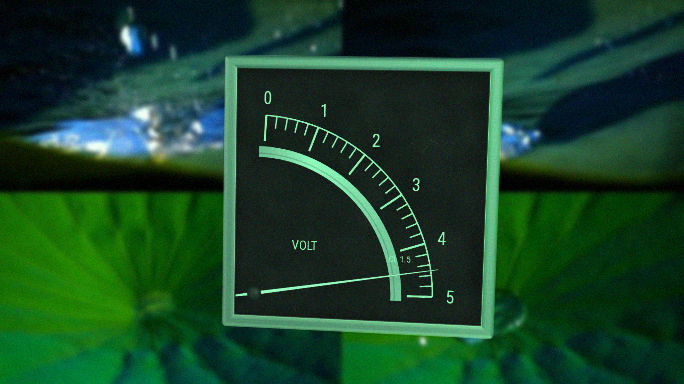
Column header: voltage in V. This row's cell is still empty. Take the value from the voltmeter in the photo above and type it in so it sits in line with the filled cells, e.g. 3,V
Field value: 4.5,V
